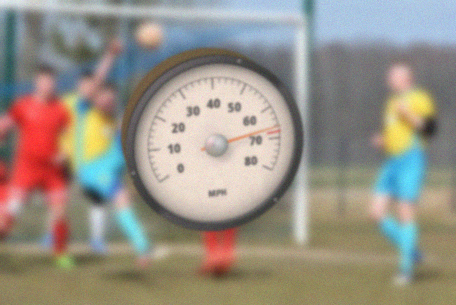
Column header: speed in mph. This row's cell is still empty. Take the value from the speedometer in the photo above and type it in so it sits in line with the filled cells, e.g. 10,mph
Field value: 66,mph
